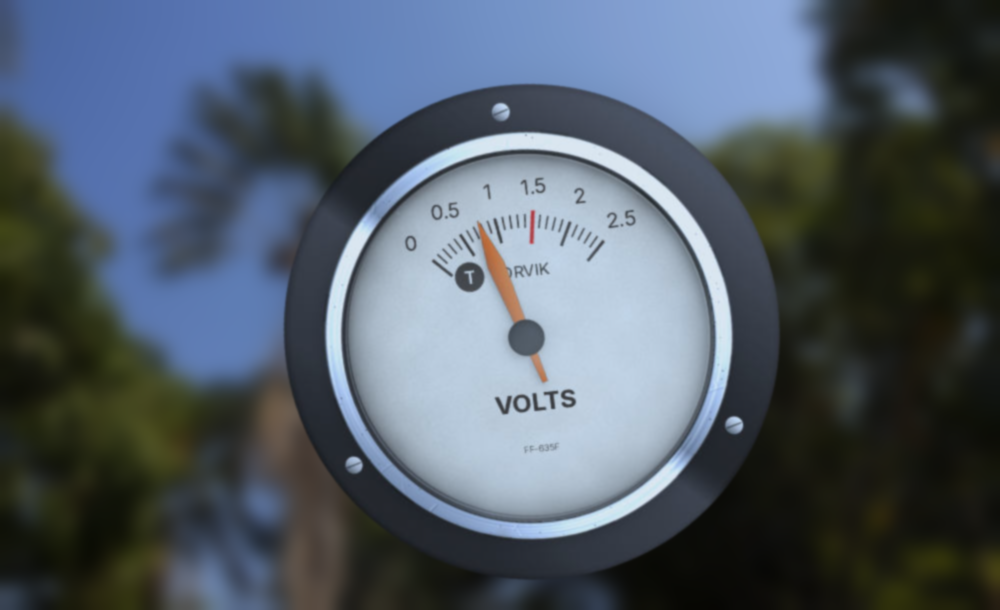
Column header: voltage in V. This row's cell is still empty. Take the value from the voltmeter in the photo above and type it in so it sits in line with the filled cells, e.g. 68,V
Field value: 0.8,V
